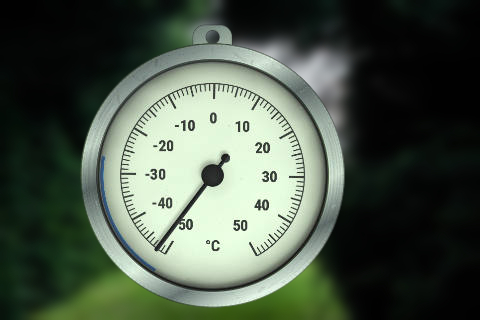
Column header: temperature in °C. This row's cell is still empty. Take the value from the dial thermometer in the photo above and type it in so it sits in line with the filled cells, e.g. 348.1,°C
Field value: -48,°C
